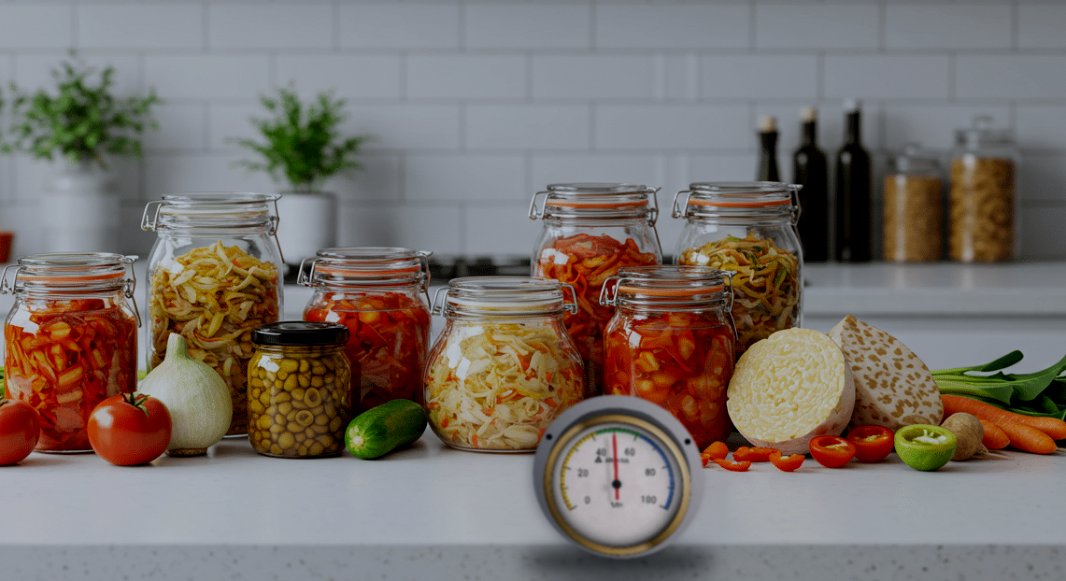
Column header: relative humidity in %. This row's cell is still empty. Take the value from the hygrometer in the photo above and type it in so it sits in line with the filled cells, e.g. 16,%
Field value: 50,%
